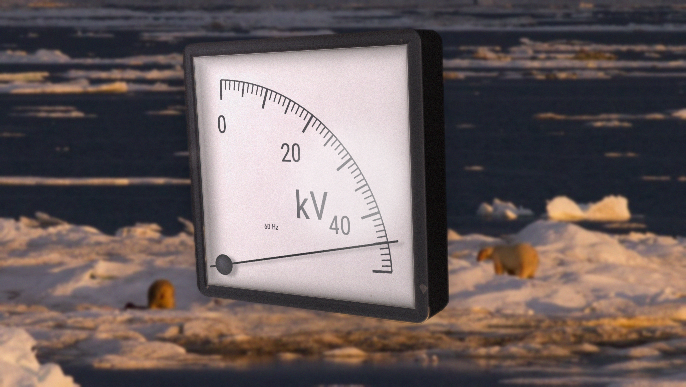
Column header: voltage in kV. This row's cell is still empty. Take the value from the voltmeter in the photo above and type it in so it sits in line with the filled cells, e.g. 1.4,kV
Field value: 45,kV
